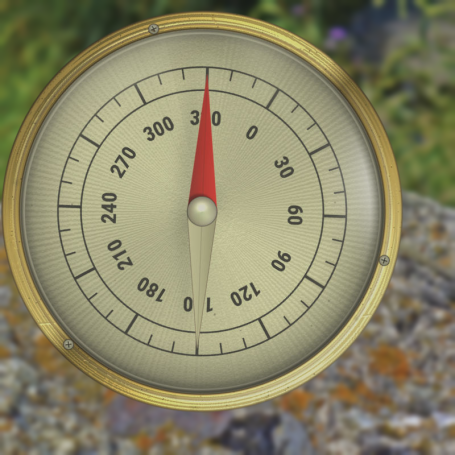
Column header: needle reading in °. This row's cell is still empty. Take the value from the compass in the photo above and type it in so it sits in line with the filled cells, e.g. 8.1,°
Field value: 330,°
